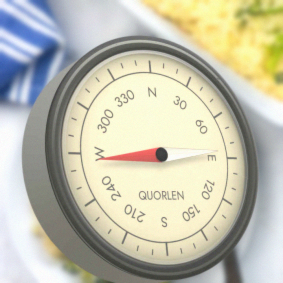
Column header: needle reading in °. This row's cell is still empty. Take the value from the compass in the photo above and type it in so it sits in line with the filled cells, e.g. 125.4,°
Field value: 265,°
